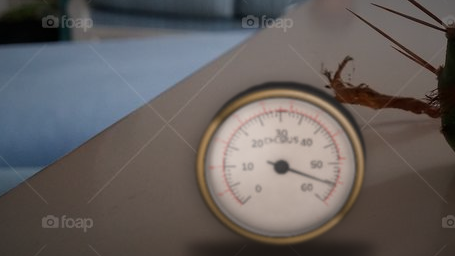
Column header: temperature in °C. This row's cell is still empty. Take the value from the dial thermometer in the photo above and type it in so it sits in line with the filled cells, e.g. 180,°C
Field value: 55,°C
